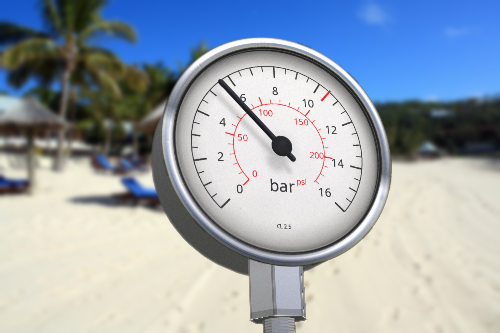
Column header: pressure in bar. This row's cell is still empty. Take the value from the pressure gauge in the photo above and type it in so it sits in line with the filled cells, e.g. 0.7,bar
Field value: 5.5,bar
